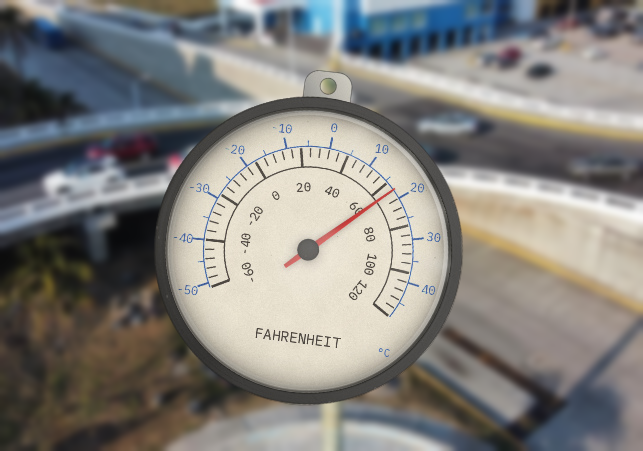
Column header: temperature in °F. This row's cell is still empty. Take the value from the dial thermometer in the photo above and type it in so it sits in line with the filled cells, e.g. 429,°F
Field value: 64,°F
